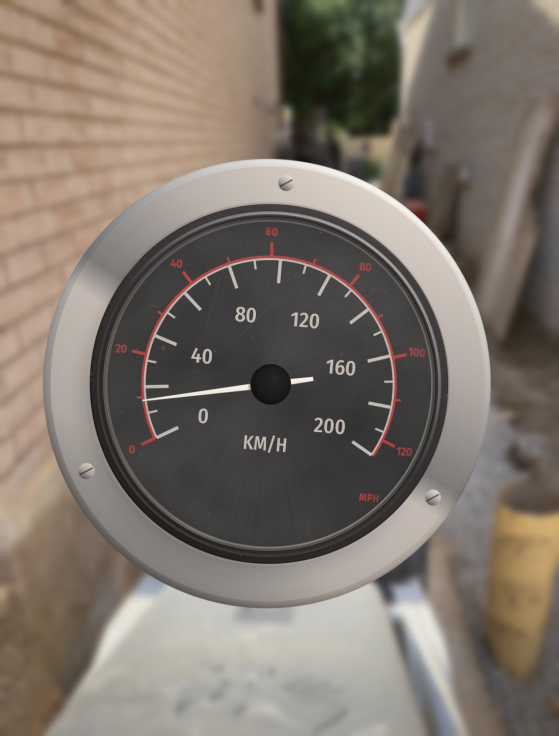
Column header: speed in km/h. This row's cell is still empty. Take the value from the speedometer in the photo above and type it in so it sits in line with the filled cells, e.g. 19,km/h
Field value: 15,km/h
